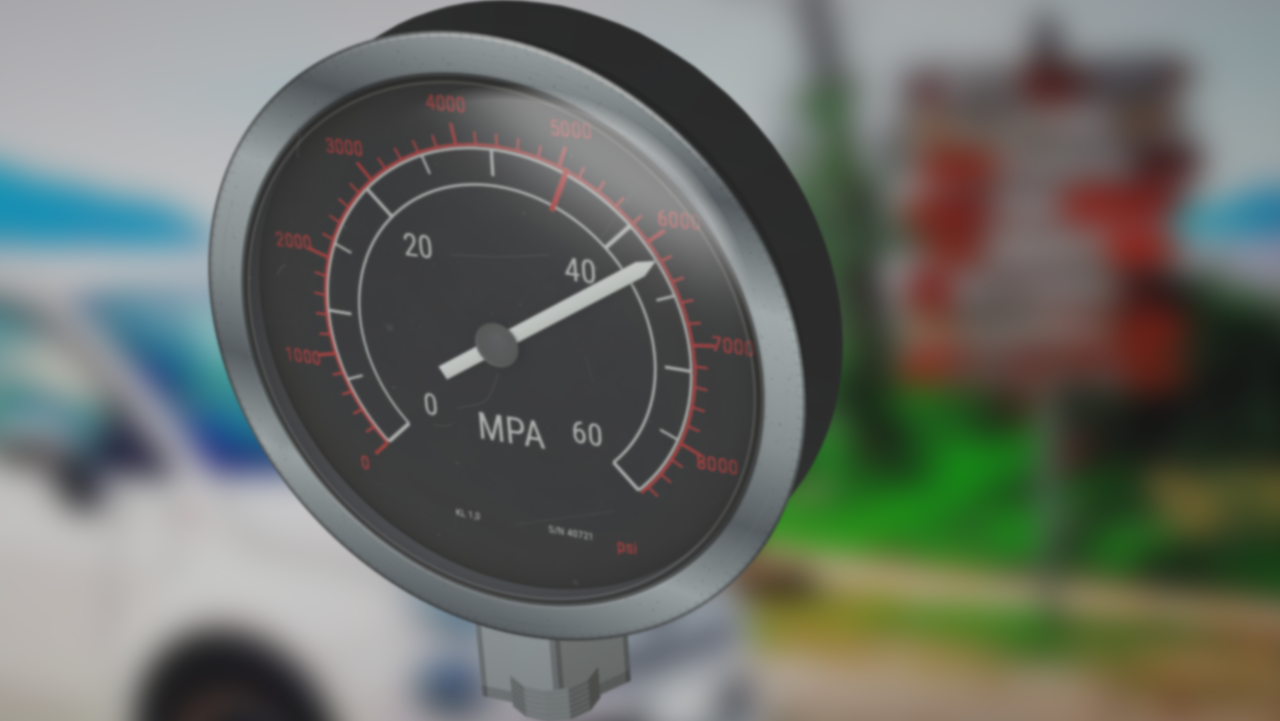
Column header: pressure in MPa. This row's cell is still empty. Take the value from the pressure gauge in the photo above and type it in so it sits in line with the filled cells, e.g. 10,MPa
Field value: 42.5,MPa
